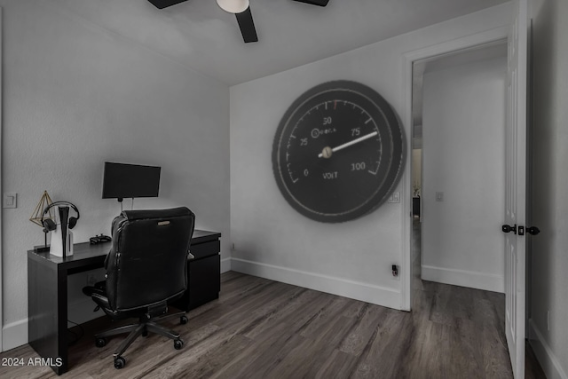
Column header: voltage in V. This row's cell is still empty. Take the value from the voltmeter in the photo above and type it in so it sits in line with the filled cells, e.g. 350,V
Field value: 82.5,V
